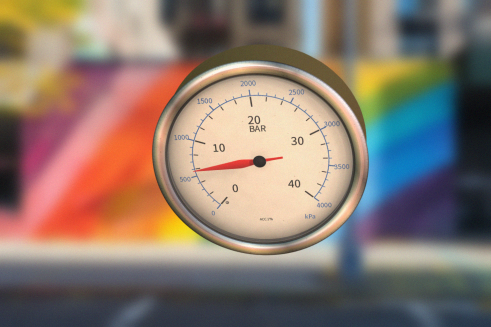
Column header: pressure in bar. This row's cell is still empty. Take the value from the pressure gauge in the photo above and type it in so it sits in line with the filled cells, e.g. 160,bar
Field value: 6,bar
